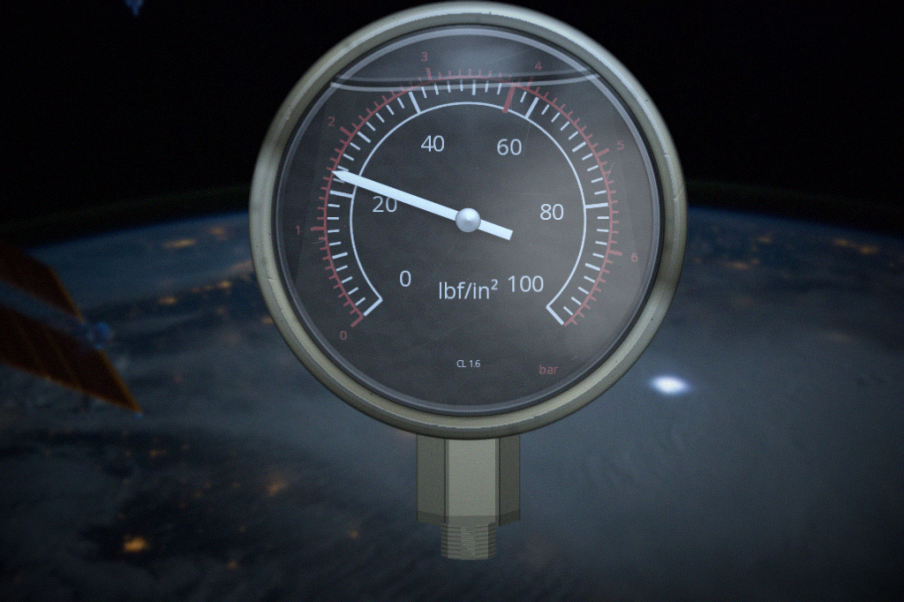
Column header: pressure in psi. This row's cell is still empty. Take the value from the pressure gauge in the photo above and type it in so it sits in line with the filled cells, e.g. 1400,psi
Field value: 23,psi
